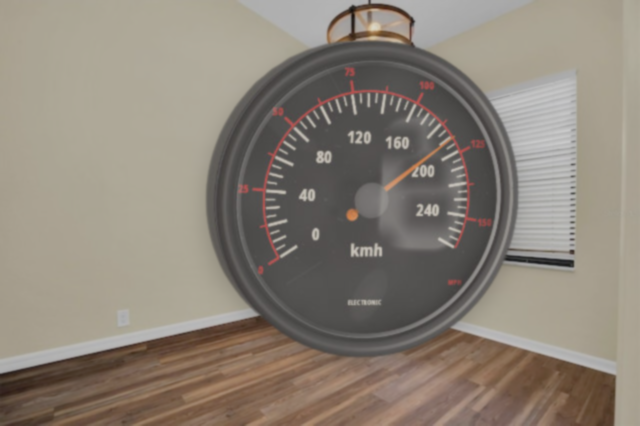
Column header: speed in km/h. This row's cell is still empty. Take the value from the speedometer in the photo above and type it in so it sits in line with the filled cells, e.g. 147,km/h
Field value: 190,km/h
